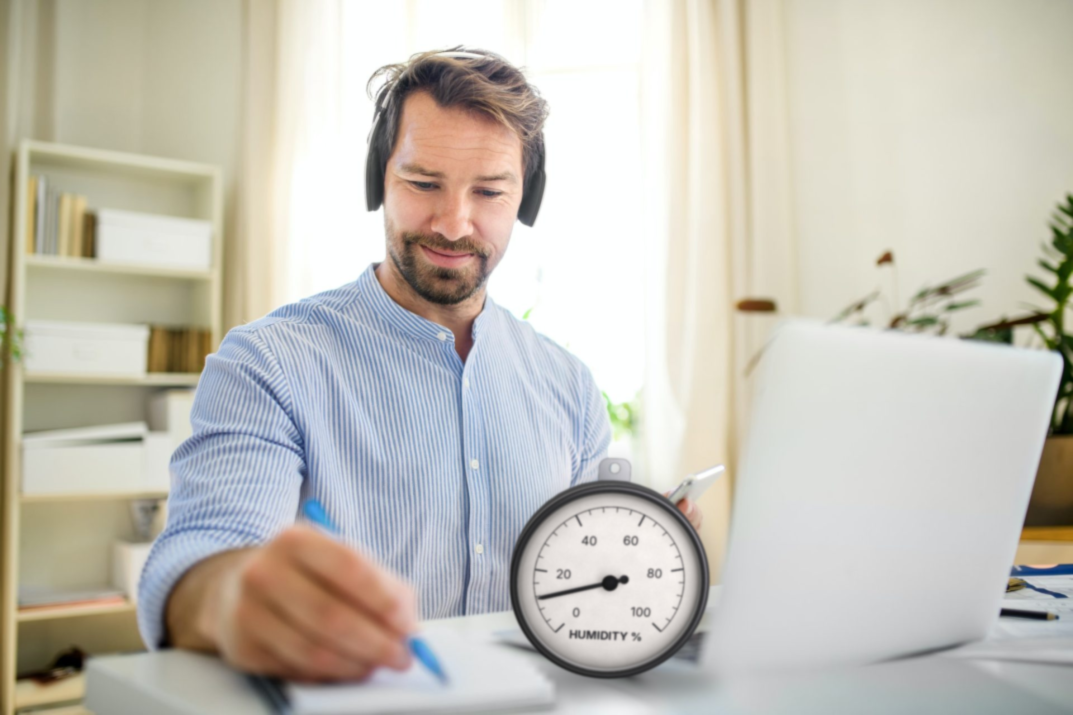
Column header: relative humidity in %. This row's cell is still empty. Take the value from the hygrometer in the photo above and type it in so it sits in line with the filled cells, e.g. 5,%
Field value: 12,%
